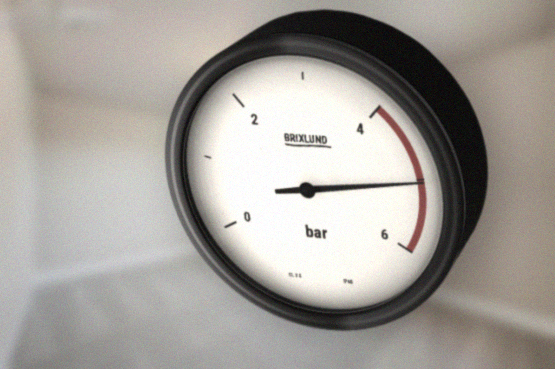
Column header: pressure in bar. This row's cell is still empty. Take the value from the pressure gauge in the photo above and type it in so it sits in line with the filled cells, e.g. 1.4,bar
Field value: 5,bar
